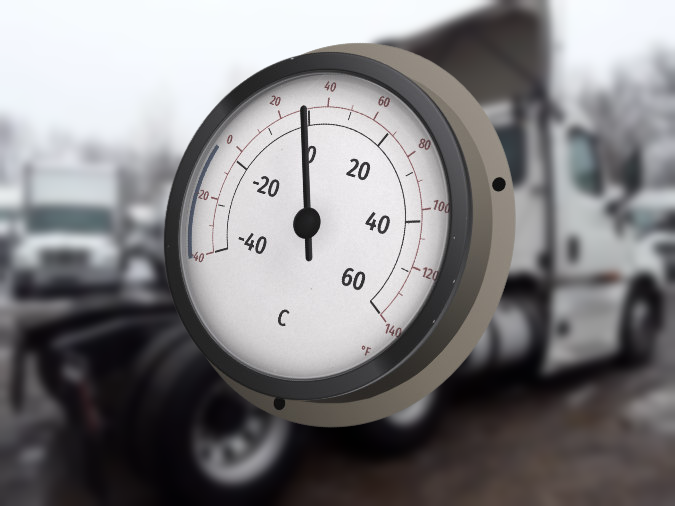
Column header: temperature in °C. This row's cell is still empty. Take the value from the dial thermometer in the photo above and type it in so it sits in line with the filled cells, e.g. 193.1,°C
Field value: 0,°C
